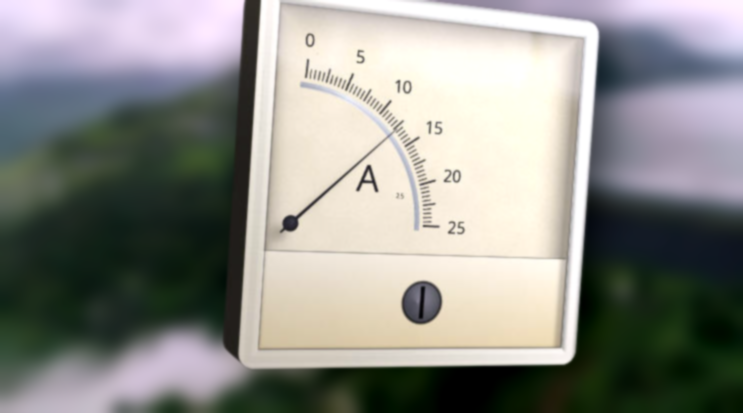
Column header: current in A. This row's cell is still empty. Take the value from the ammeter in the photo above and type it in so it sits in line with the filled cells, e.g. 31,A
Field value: 12.5,A
